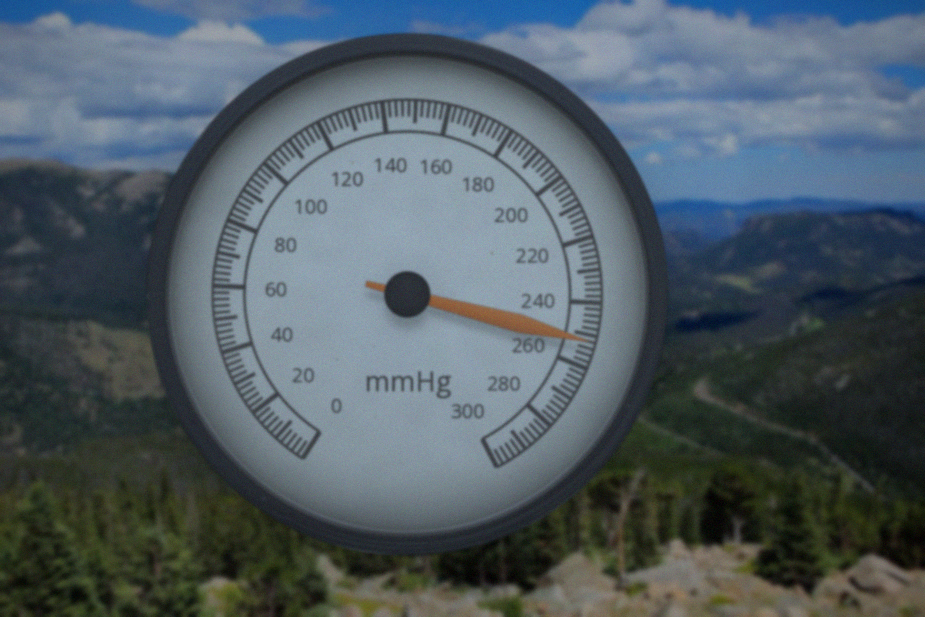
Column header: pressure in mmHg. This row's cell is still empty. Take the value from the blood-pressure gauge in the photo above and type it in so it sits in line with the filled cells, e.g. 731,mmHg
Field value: 252,mmHg
